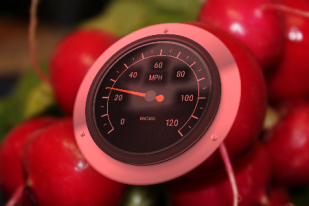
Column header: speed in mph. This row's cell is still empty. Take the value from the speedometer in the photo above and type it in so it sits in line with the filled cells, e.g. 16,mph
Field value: 25,mph
